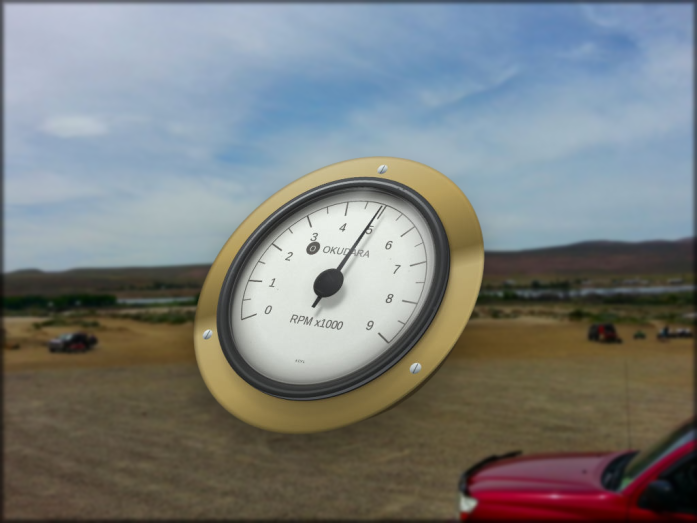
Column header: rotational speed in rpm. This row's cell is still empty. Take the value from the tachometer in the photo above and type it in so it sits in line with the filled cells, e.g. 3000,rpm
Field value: 5000,rpm
